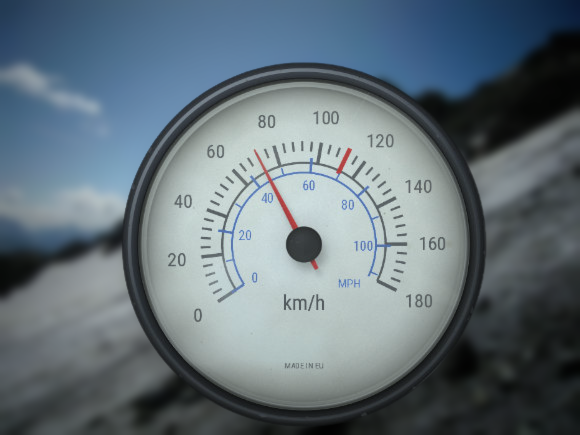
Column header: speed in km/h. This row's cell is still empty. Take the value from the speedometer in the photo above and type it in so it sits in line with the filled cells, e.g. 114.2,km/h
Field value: 72,km/h
